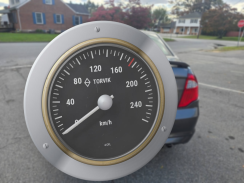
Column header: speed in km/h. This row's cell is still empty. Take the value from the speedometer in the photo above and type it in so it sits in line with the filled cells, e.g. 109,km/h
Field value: 0,km/h
